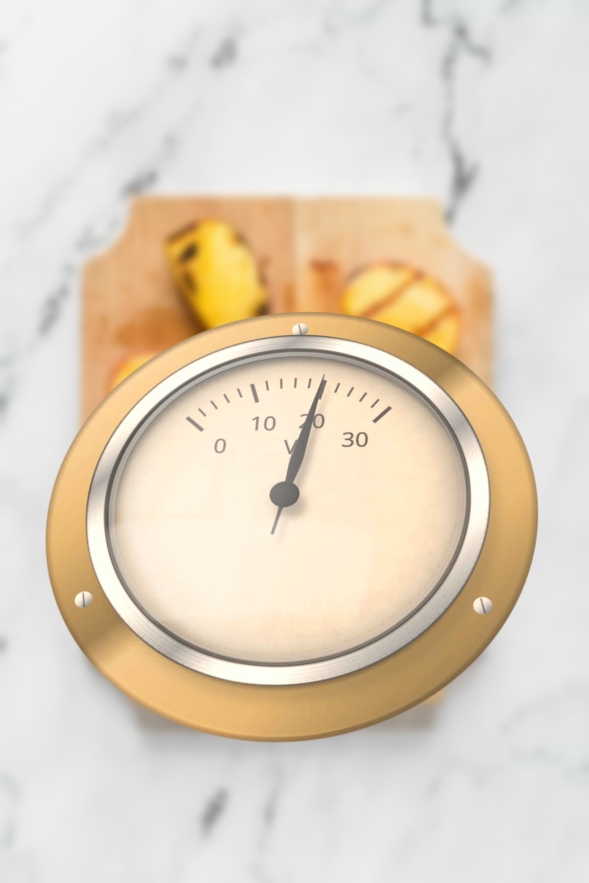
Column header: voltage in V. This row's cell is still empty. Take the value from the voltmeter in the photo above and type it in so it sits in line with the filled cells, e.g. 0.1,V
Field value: 20,V
